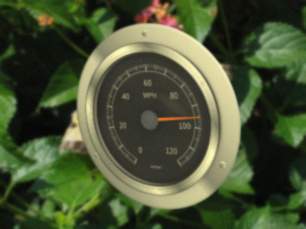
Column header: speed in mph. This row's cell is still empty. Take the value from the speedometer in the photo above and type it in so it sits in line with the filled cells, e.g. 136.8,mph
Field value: 95,mph
